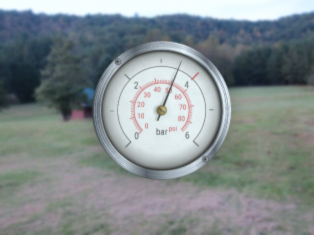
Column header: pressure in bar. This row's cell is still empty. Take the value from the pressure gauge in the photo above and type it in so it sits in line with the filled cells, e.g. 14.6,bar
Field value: 3.5,bar
